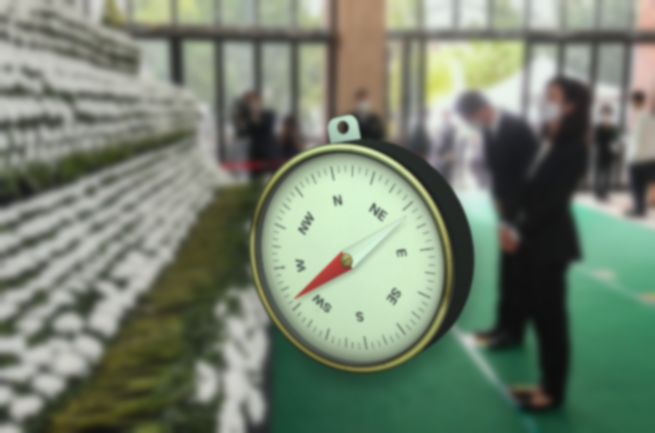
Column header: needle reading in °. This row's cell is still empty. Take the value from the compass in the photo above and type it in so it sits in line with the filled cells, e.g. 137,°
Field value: 245,°
